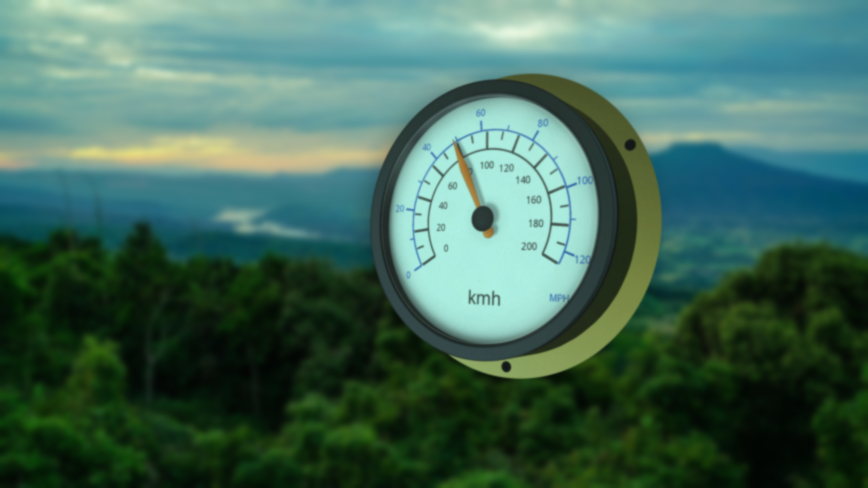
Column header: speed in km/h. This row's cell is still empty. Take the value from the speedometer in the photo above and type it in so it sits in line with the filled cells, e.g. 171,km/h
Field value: 80,km/h
